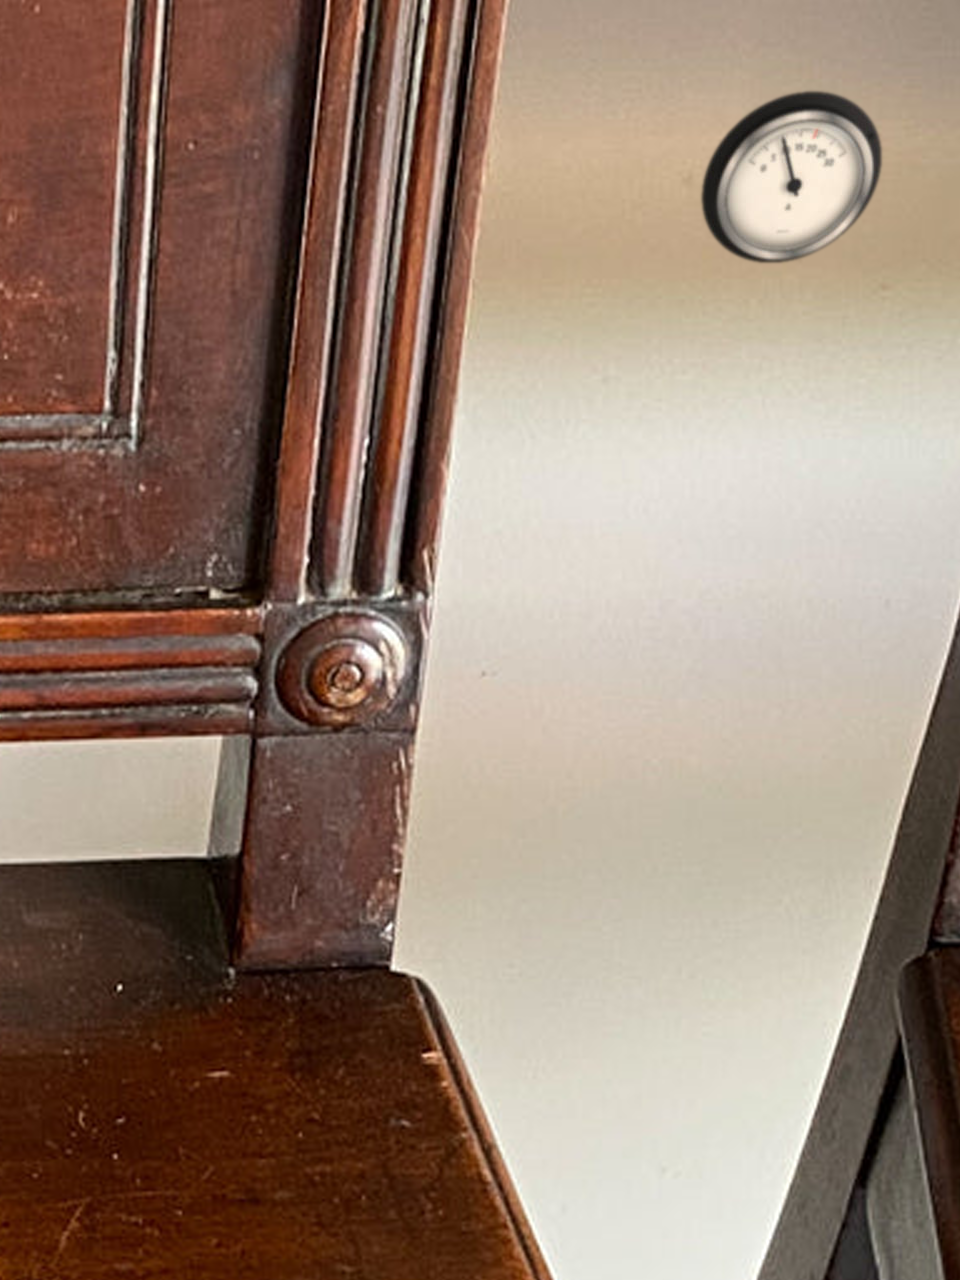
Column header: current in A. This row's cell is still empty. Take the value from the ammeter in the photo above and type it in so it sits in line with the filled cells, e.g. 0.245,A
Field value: 10,A
